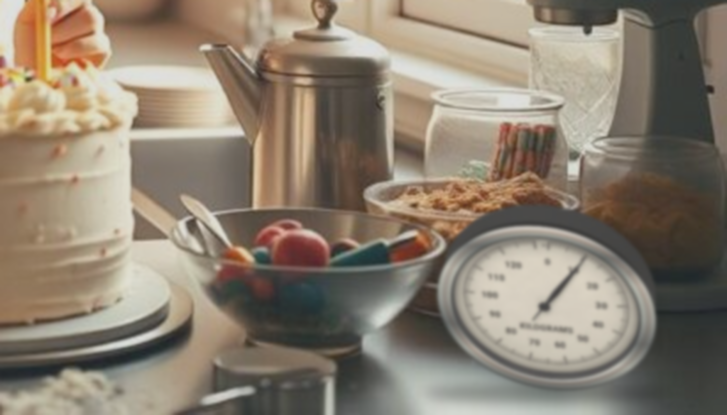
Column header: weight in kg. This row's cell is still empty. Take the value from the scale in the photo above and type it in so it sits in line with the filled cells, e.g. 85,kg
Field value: 10,kg
